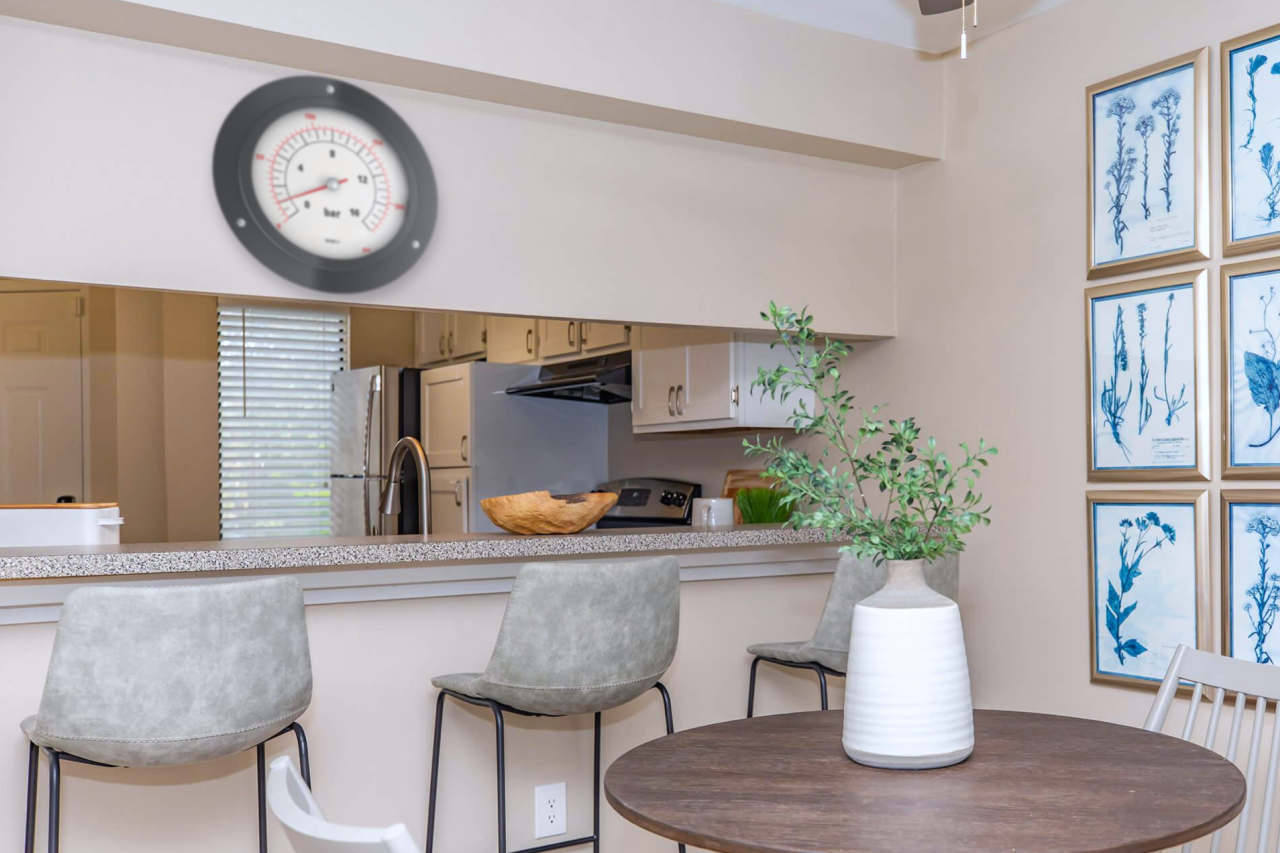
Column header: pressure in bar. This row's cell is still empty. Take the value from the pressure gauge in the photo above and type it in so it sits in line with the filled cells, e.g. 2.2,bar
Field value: 1,bar
